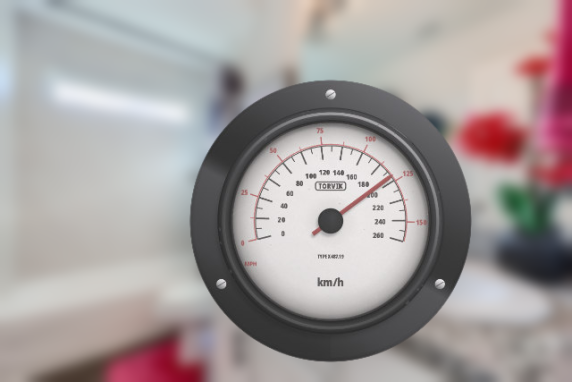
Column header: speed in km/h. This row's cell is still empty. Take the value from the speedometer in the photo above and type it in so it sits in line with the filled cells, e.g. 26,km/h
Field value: 195,km/h
